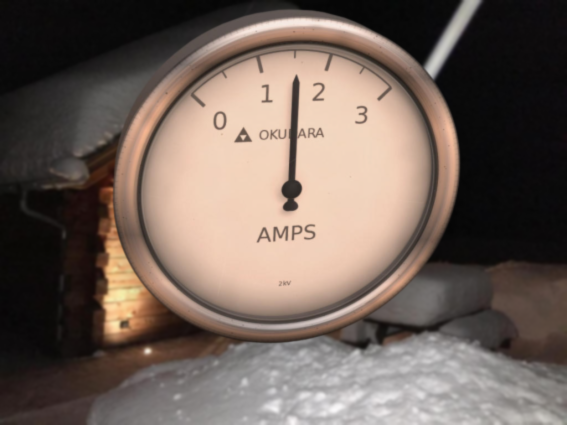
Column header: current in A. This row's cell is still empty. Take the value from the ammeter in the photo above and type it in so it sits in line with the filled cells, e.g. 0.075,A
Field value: 1.5,A
